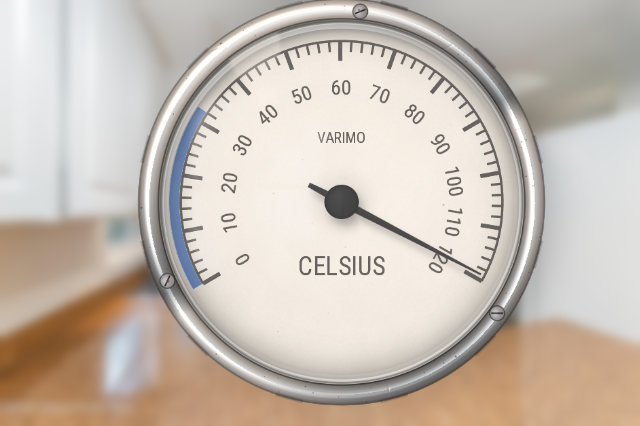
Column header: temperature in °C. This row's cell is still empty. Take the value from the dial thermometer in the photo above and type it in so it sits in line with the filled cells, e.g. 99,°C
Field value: 119,°C
